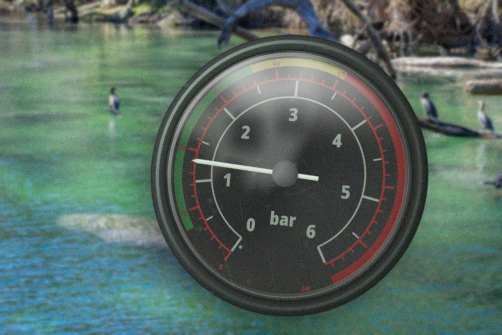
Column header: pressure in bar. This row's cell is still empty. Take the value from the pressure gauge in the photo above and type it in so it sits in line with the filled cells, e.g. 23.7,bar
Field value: 1.25,bar
